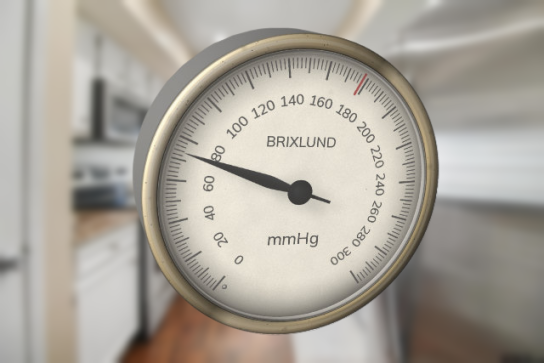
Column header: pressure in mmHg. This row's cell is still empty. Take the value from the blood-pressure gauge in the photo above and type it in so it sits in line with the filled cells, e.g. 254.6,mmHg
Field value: 74,mmHg
